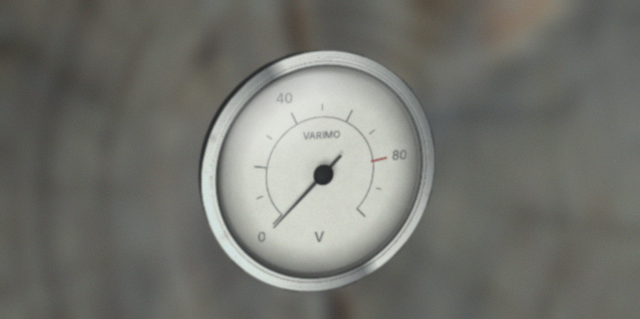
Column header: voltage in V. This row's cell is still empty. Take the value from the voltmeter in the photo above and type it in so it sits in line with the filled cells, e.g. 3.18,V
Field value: 0,V
